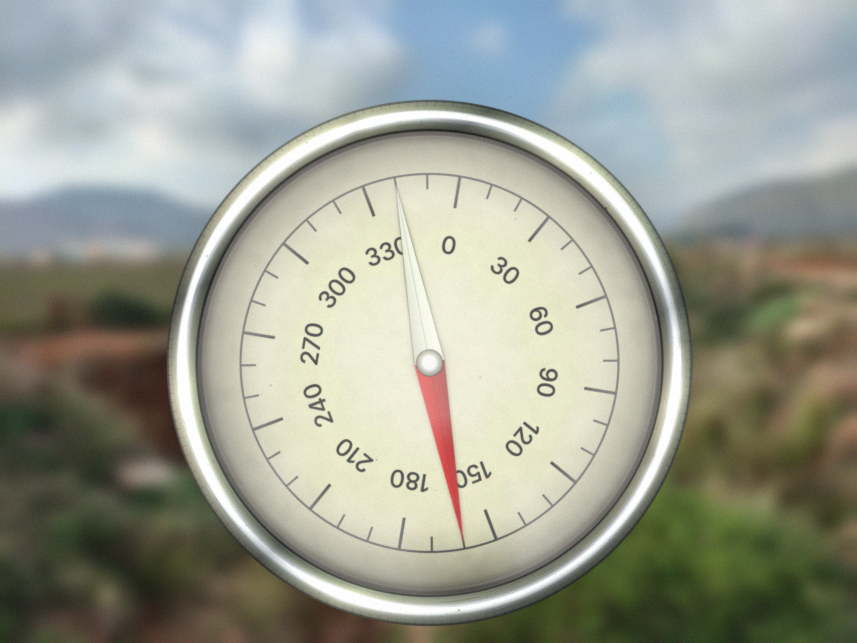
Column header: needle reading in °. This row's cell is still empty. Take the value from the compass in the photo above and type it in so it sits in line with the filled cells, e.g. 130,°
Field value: 160,°
